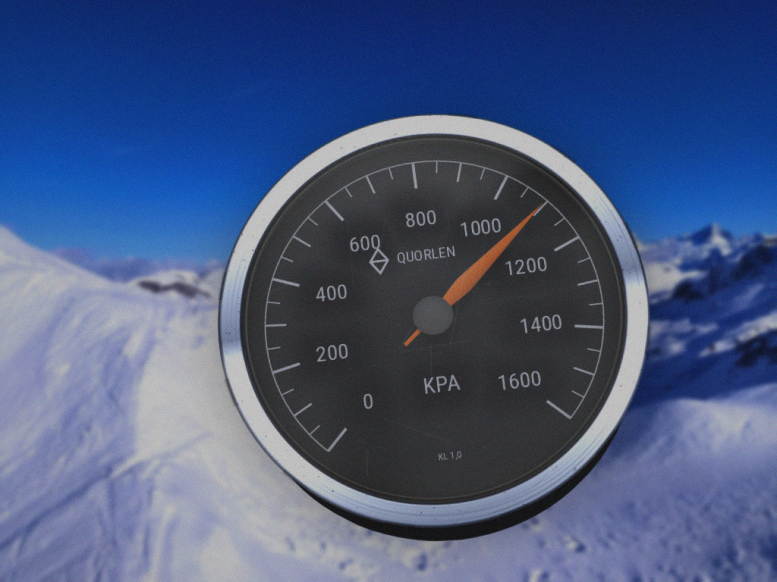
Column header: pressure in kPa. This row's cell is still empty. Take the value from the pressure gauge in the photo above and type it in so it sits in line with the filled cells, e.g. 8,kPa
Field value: 1100,kPa
